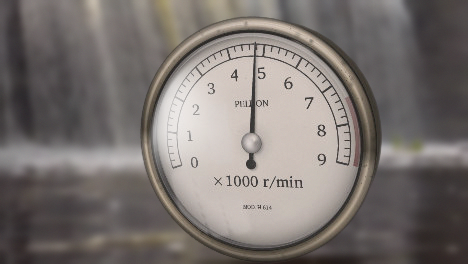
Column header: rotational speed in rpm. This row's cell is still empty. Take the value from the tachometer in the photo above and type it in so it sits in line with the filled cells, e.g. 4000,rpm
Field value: 4800,rpm
